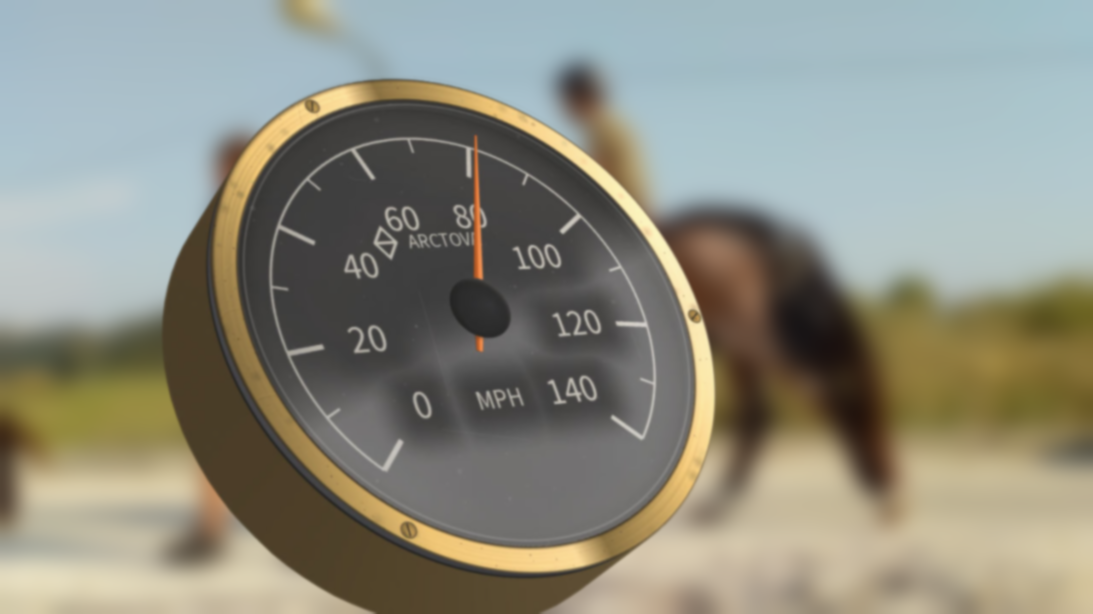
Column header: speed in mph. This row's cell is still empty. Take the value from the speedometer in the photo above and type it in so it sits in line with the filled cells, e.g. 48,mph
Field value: 80,mph
